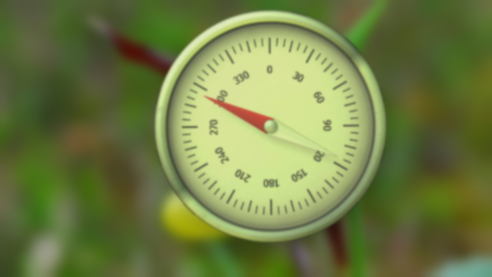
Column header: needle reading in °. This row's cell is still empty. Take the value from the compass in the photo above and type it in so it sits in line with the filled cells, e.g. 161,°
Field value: 295,°
